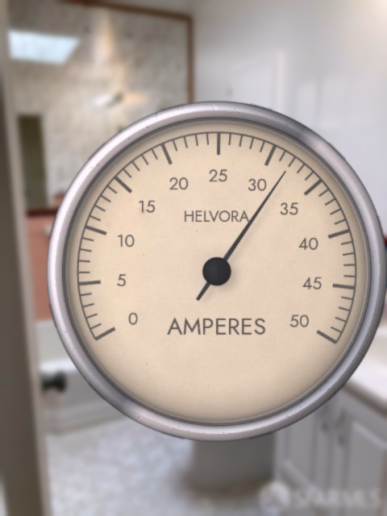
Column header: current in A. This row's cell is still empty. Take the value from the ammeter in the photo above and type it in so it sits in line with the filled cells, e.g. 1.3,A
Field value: 32,A
